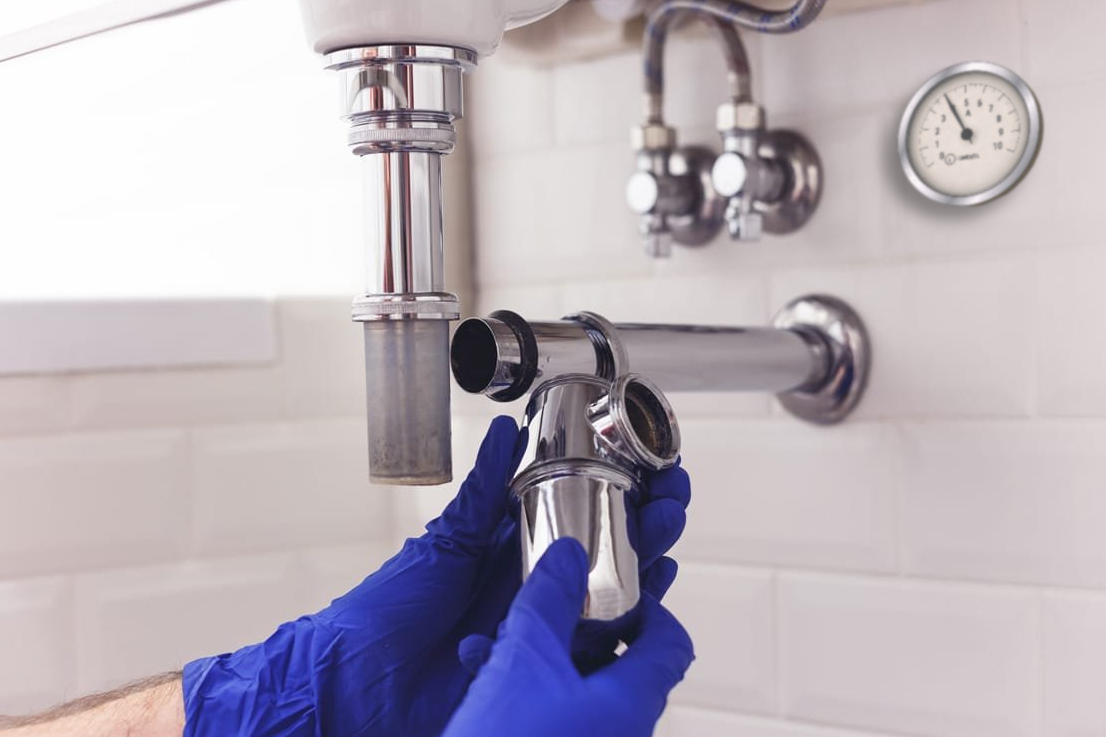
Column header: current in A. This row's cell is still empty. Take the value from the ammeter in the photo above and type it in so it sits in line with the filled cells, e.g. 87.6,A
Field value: 4,A
